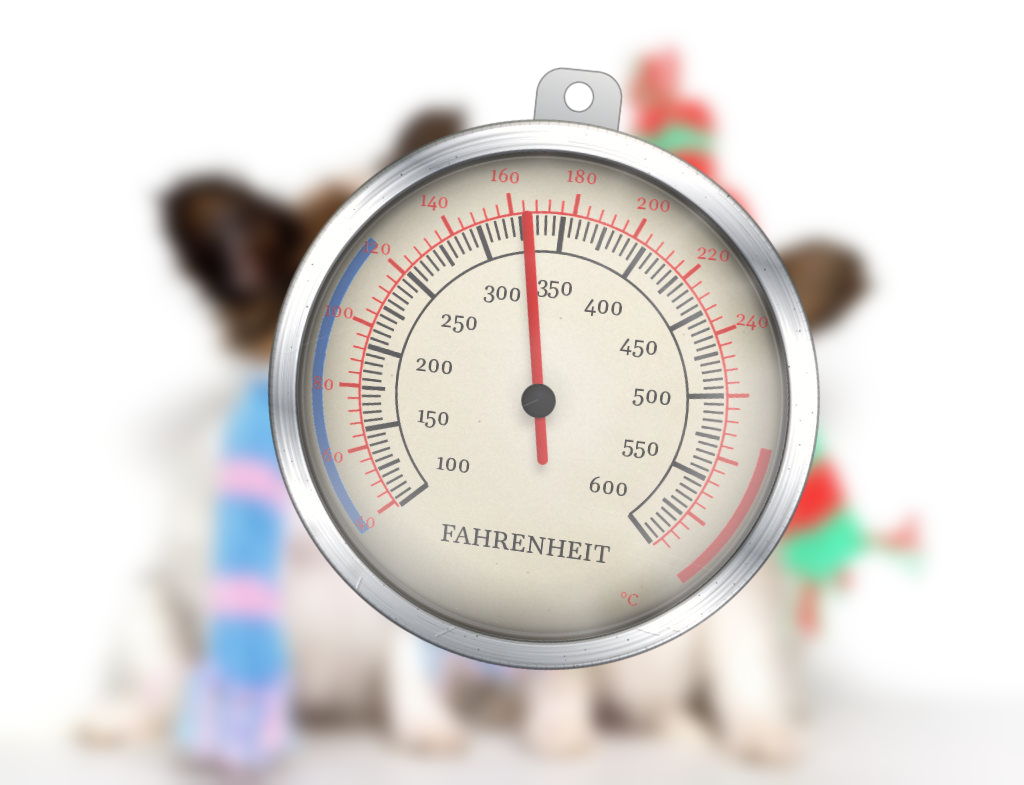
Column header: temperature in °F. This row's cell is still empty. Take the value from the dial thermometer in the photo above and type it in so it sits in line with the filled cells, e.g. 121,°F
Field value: 330,°F
